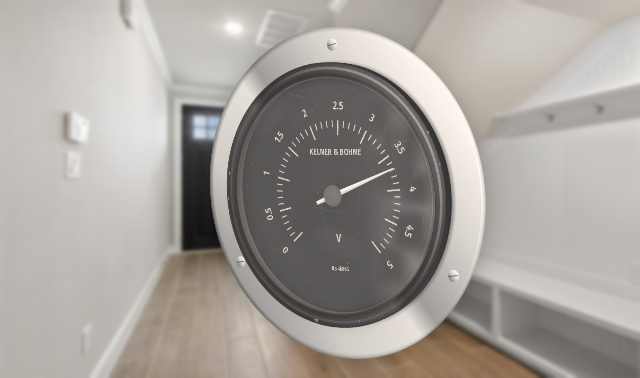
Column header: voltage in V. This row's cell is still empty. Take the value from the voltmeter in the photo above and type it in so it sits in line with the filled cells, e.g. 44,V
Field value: 3.7,V
